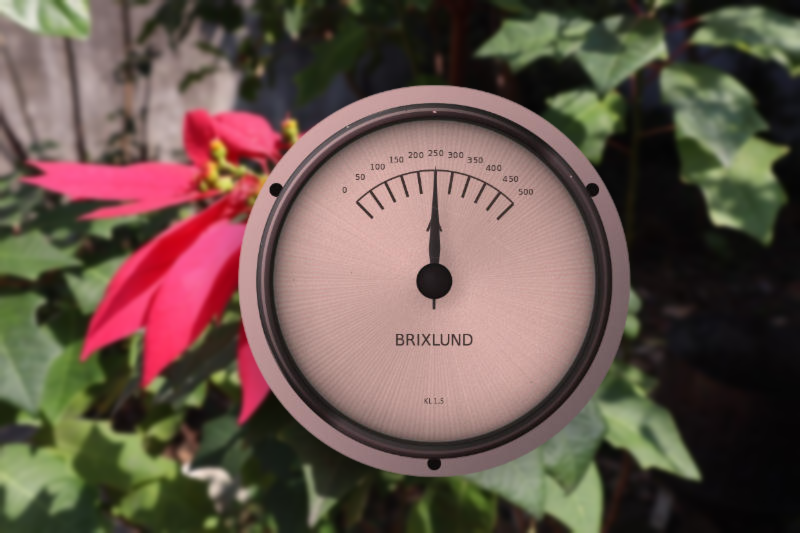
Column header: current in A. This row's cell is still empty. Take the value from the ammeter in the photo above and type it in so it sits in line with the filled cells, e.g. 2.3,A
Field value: 250,A
